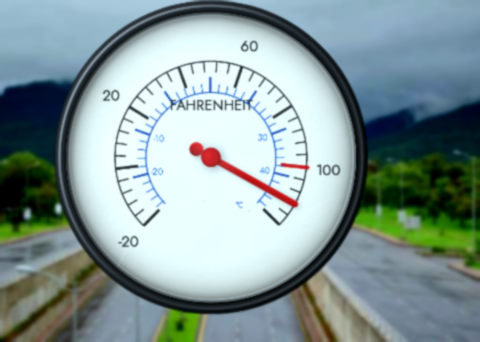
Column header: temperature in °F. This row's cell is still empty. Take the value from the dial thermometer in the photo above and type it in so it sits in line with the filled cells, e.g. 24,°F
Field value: 112,°F
